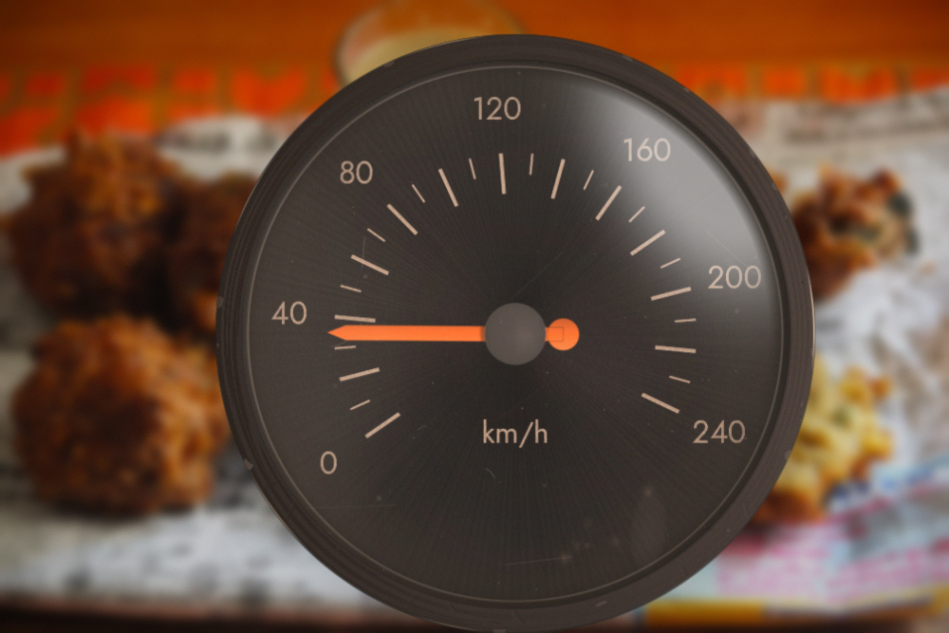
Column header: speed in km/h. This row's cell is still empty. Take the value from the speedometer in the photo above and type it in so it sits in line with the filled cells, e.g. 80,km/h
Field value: 35,km/h
